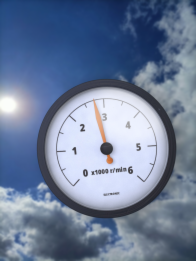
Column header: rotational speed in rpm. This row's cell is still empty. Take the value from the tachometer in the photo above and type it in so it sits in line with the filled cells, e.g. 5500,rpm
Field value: 2750,rpm
